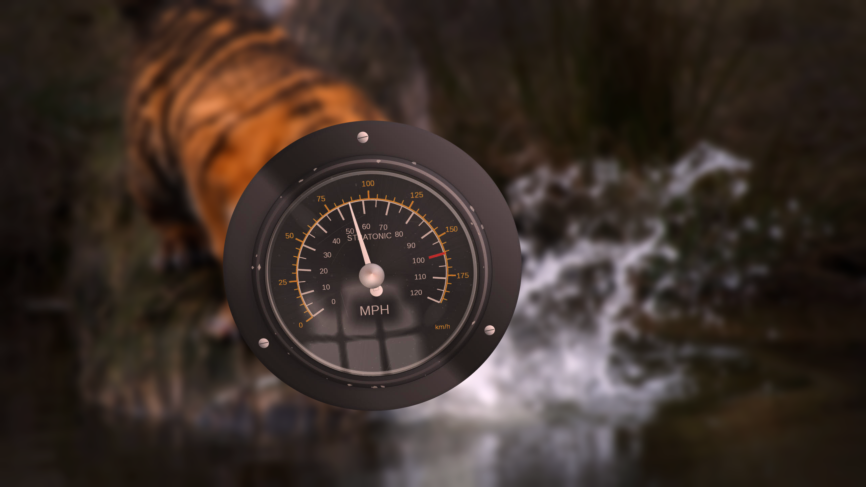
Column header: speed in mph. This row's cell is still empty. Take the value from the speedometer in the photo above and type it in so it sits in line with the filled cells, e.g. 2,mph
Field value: 55,mph
